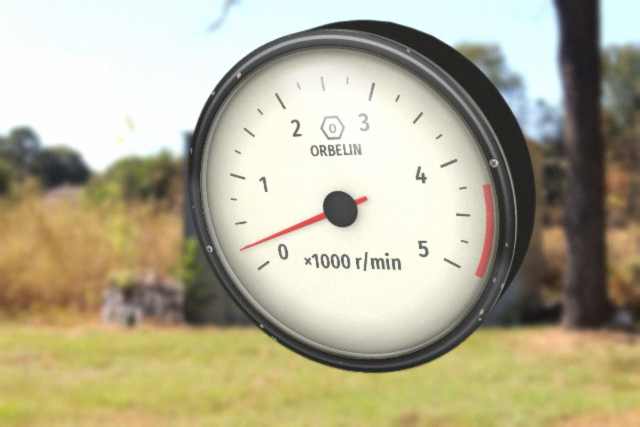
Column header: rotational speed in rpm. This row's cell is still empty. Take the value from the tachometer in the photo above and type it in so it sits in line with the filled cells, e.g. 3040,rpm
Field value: 250,rpm
